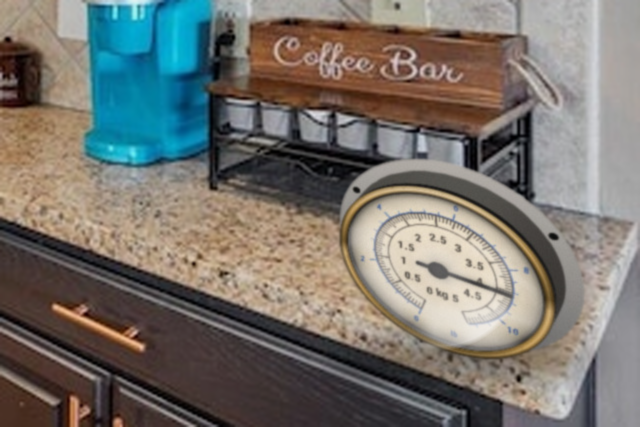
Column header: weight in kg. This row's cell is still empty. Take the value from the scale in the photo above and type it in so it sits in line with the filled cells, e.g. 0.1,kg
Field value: 4,kg
